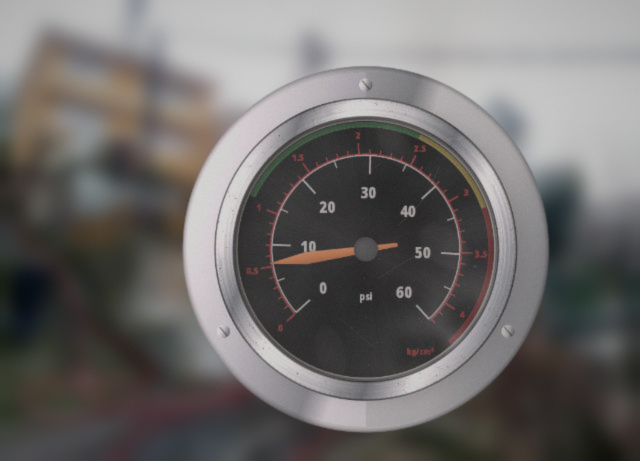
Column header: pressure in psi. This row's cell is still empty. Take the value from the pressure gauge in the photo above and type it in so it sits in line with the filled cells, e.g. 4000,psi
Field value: 7.5,psi
